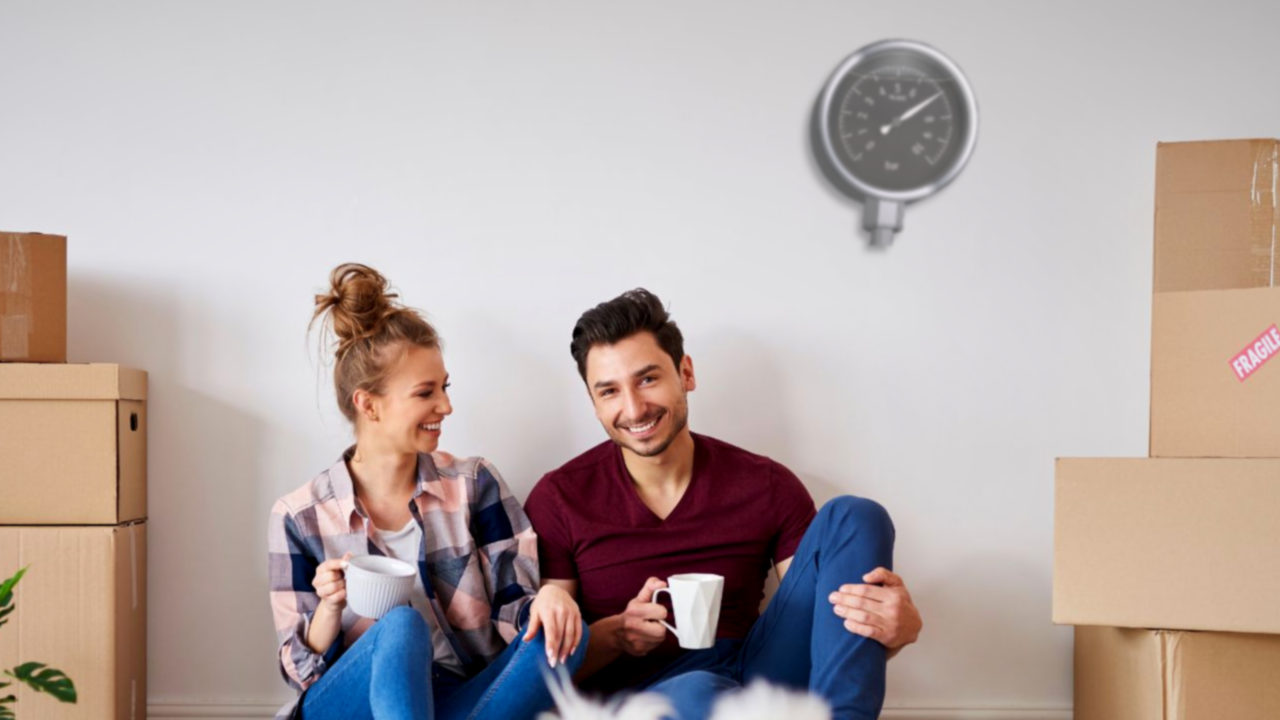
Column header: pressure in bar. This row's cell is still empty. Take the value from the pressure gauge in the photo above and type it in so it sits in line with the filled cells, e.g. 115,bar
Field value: 7,bar
